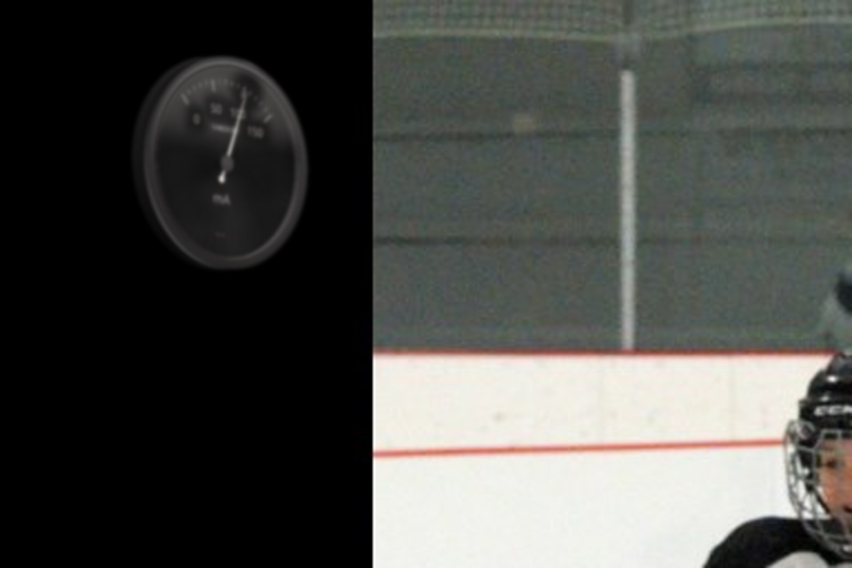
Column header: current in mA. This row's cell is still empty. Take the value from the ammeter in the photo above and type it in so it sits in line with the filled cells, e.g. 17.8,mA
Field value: 100,mA
